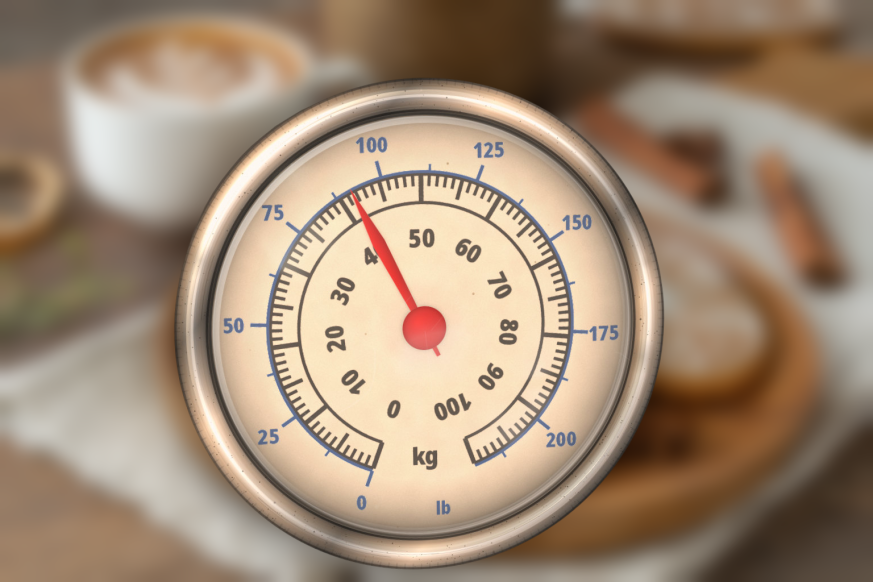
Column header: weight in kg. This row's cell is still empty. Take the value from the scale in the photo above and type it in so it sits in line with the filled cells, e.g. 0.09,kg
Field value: 41.5,kg
